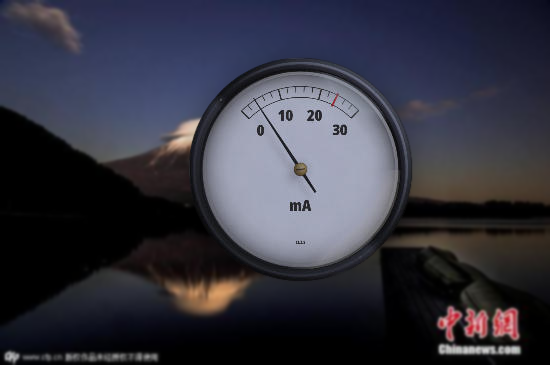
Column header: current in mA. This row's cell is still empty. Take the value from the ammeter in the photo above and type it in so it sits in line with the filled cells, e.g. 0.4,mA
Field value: 4,mA
